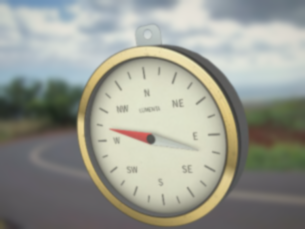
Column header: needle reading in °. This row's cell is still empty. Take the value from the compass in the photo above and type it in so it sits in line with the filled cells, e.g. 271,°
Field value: 285,°
